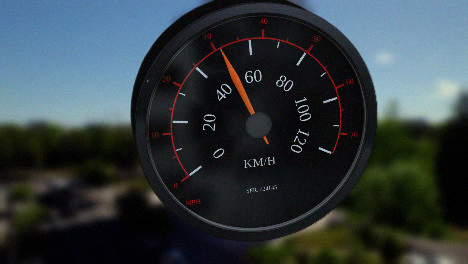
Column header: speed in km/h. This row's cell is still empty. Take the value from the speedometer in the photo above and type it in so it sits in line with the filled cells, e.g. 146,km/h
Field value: 50,km/h
